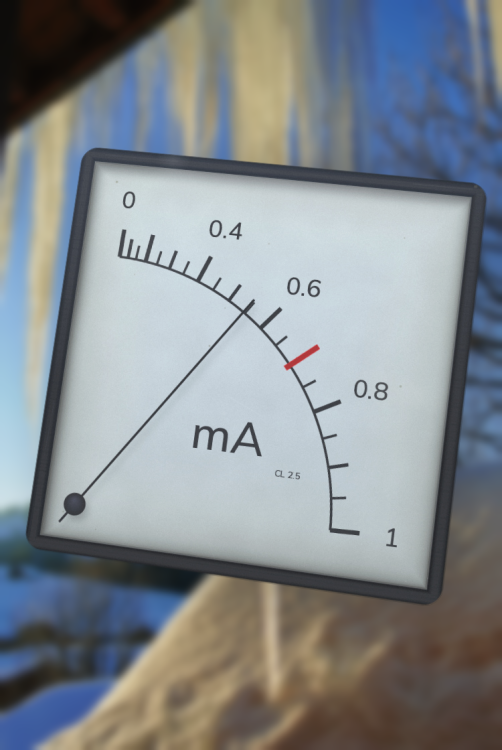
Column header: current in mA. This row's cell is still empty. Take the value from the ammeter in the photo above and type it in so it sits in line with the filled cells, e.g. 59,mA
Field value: 0.55,mA
